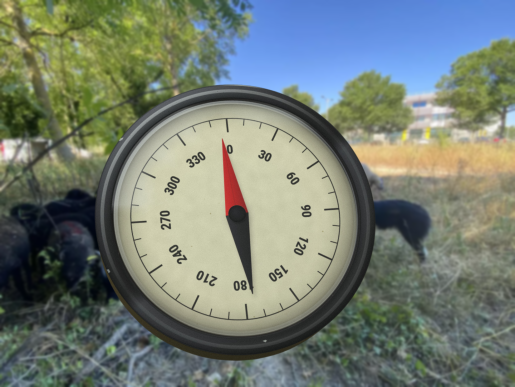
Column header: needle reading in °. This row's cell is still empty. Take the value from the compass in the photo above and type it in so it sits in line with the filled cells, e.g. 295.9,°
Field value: 355,°
